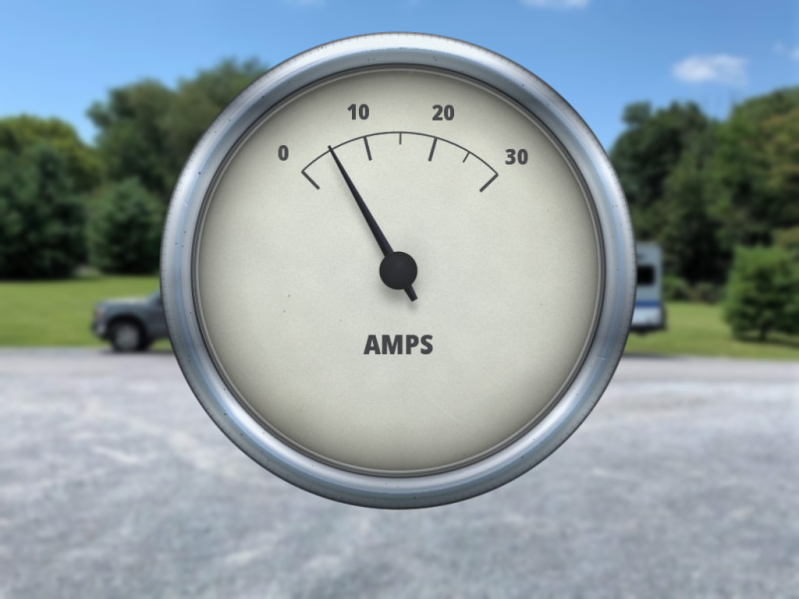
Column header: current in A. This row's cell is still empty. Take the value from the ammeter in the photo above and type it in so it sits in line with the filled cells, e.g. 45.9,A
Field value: 5,A
